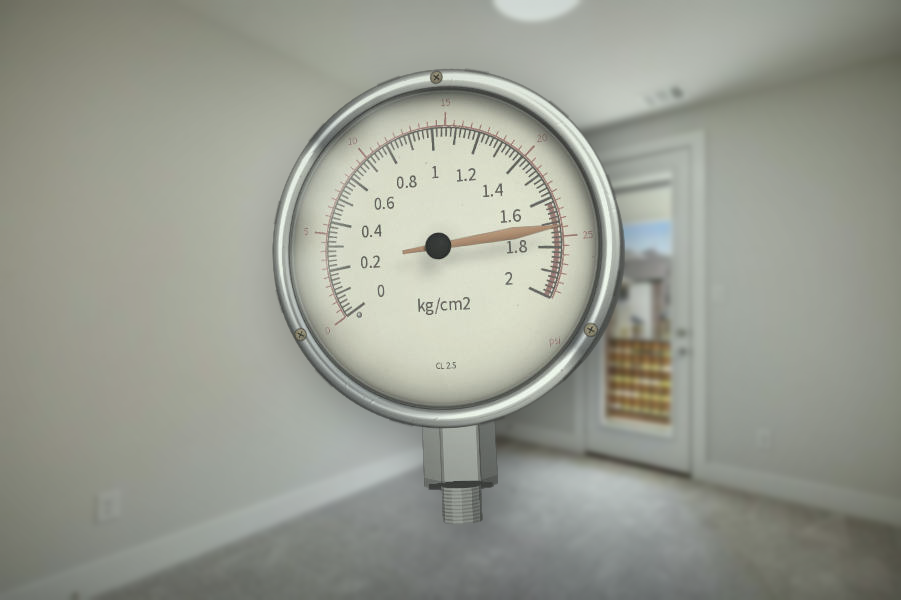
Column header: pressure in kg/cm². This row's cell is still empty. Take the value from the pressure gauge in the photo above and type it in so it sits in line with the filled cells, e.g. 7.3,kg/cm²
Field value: 1.72,kg/cm²
